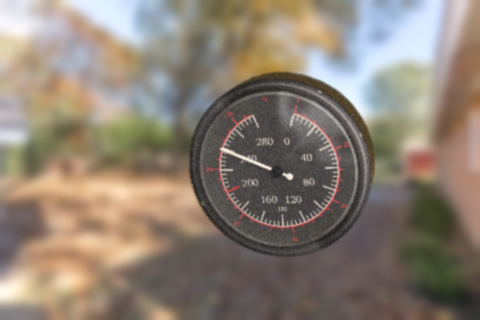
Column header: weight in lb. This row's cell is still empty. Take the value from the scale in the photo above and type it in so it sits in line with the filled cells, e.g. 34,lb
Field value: 240,lb
